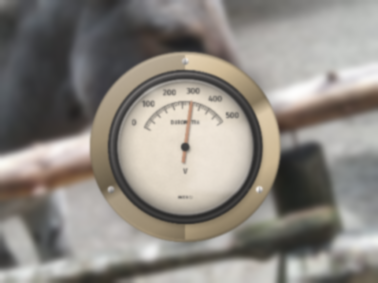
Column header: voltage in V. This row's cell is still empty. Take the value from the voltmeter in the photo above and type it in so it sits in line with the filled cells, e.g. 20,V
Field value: 300,V
